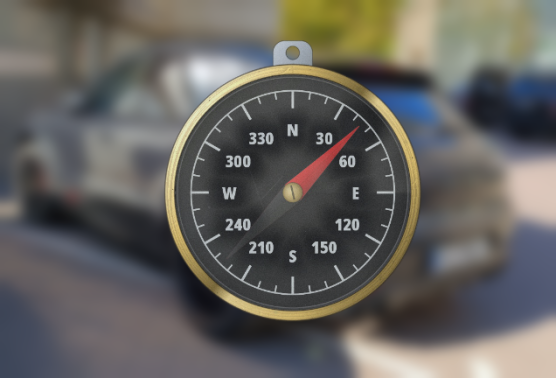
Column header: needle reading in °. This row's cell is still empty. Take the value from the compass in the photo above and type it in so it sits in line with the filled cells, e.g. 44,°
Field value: 45,°
